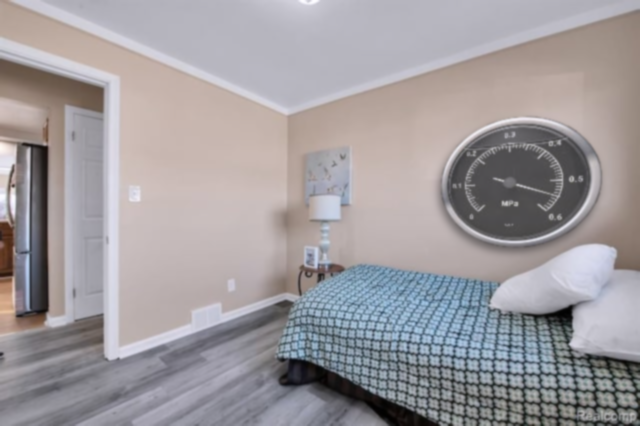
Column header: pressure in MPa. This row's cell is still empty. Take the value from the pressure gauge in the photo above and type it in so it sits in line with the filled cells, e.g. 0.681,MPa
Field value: 0.55,MPa
